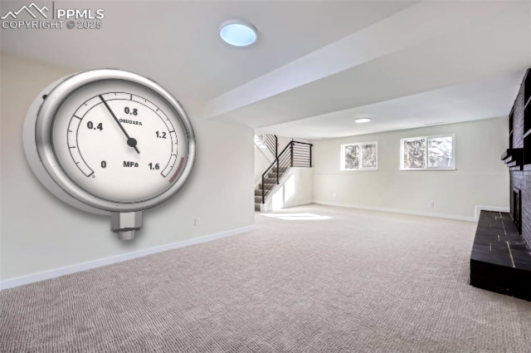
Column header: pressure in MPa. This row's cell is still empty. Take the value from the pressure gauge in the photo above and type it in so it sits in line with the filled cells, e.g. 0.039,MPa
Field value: 0.6,MPa
